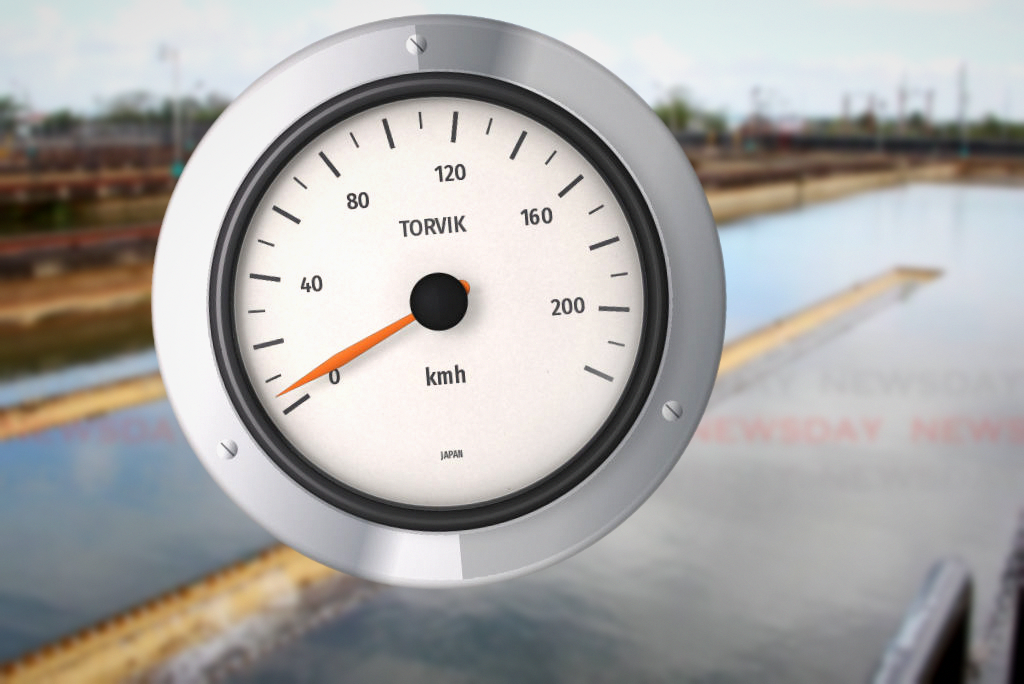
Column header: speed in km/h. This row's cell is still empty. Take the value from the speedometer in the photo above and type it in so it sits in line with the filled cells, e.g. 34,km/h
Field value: 5,km/h
